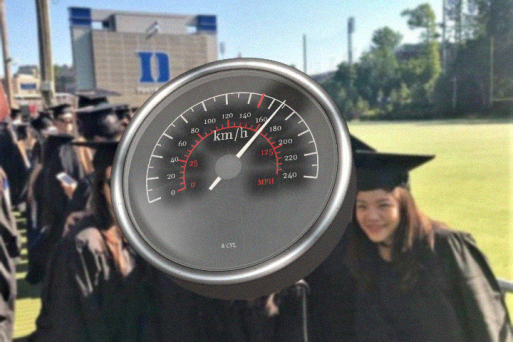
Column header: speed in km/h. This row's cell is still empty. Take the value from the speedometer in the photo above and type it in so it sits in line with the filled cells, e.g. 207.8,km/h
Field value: 170,km/h
